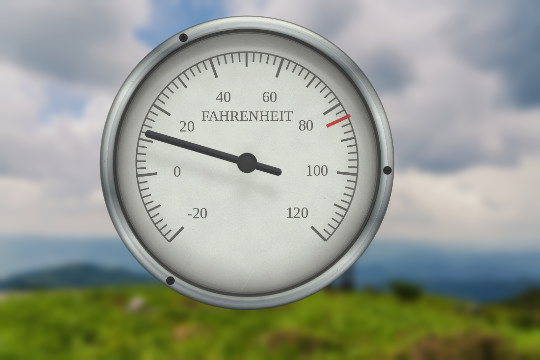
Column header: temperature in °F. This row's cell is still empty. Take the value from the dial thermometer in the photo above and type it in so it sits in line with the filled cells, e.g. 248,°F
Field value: 12,°F
